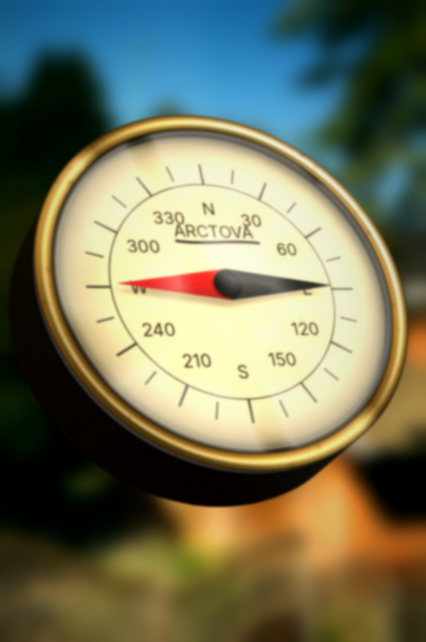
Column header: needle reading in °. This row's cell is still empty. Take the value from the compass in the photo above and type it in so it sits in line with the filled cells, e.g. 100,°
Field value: 270,°
